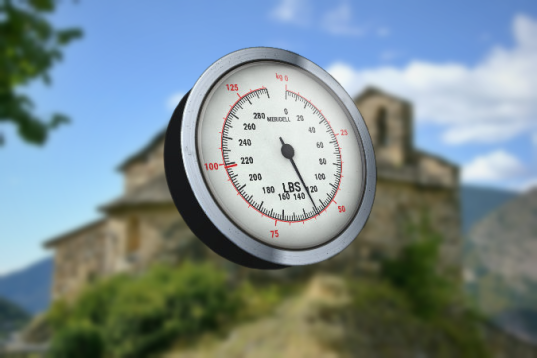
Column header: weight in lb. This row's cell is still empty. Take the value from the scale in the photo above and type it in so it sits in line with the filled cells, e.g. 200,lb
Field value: 130,lb
